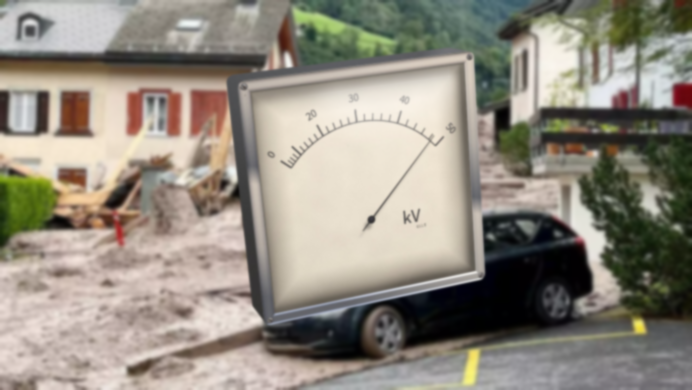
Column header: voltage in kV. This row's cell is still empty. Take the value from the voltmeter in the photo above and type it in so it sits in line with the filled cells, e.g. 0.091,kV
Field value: 48,kV
